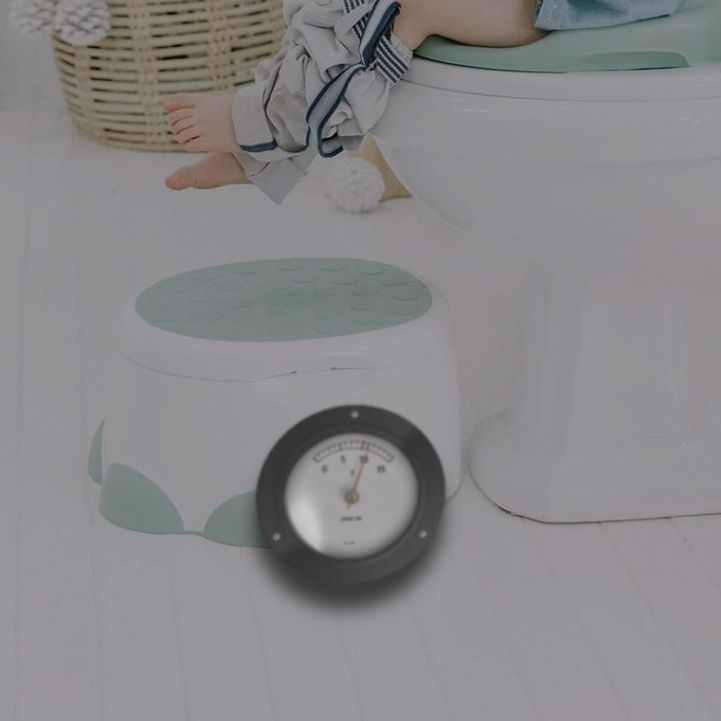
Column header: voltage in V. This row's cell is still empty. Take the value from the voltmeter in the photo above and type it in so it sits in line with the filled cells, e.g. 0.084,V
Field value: 10,V
